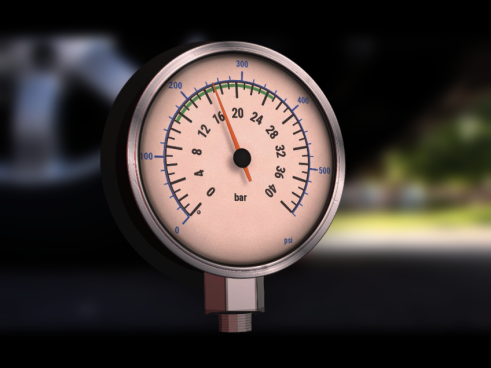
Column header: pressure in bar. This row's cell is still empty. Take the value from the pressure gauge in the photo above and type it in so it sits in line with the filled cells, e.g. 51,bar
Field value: 17,bar
